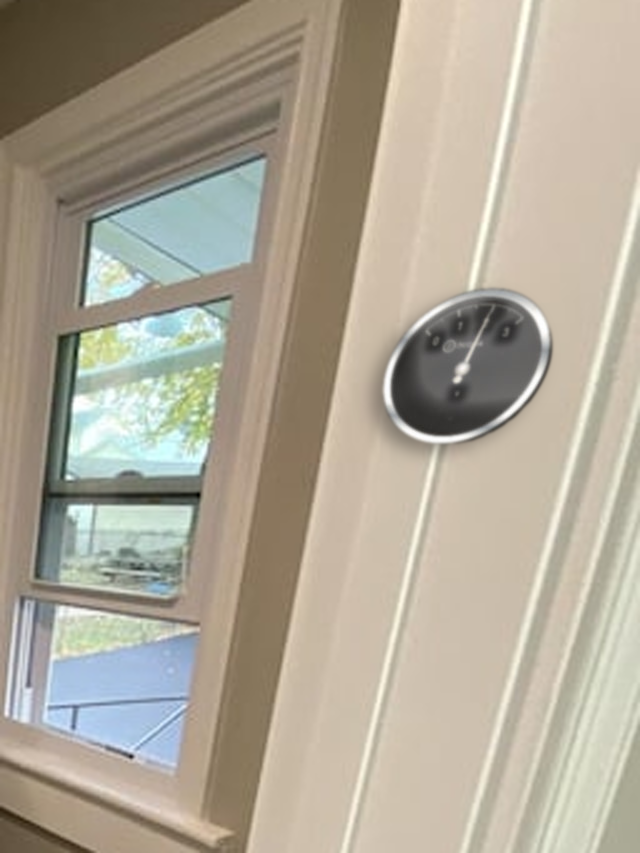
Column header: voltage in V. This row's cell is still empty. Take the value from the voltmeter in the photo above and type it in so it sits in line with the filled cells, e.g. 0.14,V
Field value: 2,V
